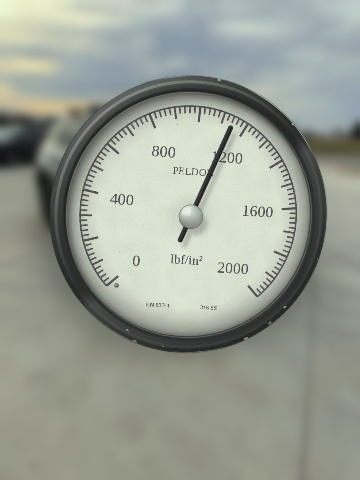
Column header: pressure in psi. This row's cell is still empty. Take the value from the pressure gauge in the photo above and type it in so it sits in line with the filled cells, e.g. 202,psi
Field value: 1140,psi
